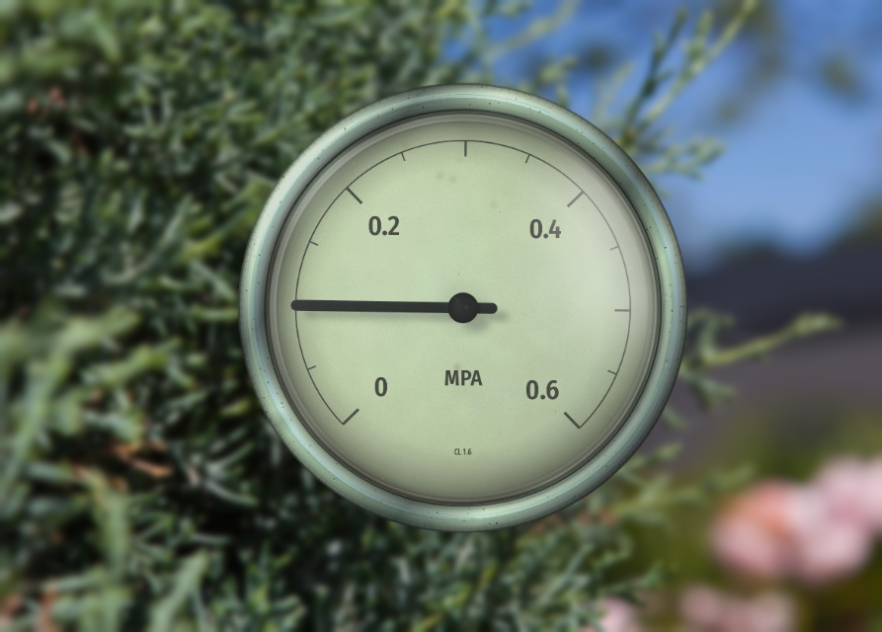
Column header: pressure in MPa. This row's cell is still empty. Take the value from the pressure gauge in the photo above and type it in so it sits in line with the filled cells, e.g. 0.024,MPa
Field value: 0.1,MPa
